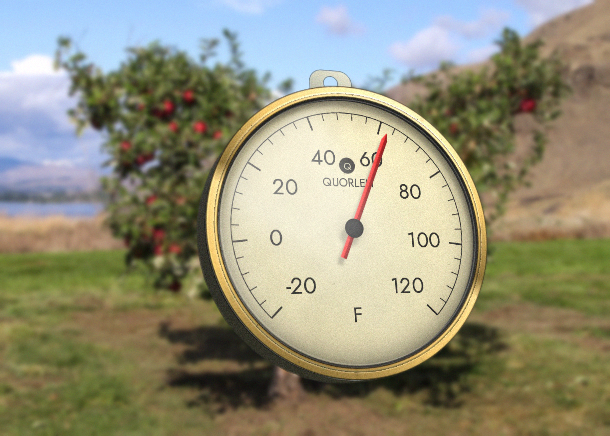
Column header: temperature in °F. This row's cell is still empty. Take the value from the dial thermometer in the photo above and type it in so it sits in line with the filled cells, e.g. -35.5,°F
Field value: 62,°F
